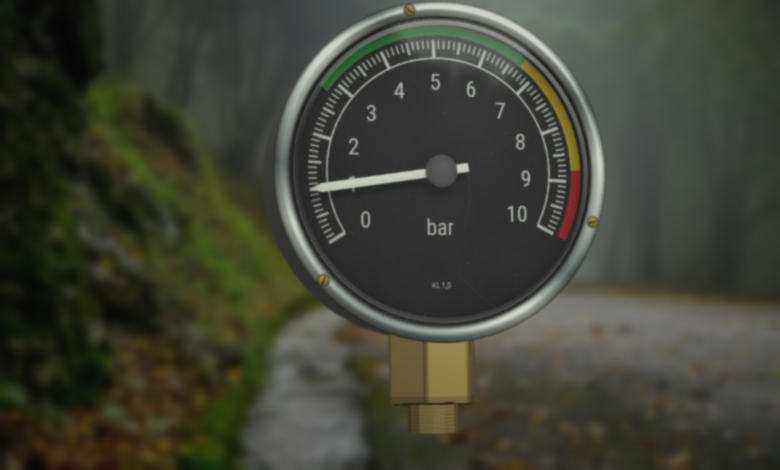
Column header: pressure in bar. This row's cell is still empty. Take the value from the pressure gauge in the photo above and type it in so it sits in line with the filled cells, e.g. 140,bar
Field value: 1,bar
